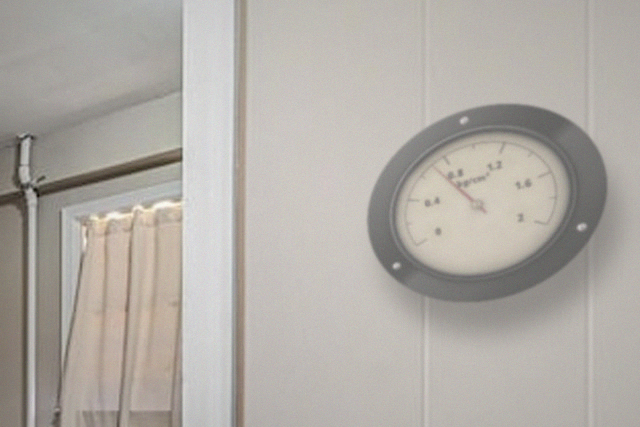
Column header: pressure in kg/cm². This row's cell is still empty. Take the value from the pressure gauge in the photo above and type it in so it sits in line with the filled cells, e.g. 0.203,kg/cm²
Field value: 0.7,kg/cm²
